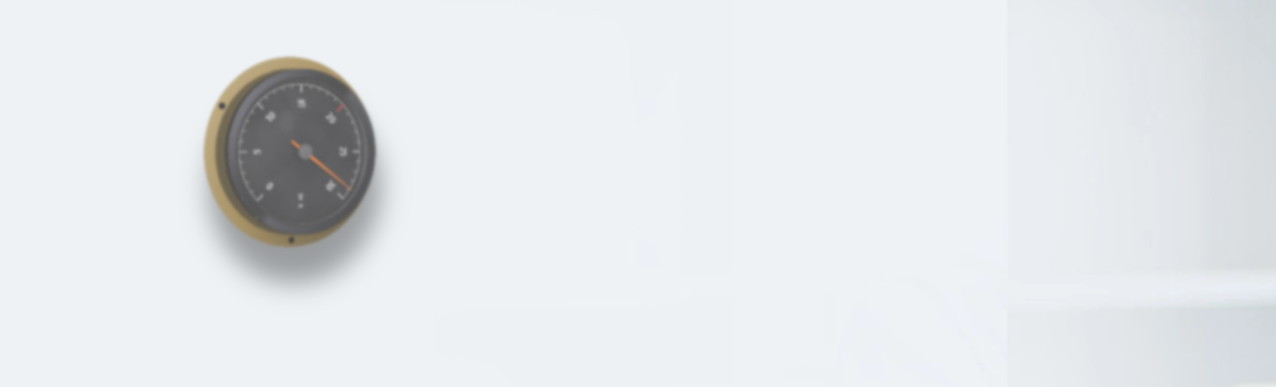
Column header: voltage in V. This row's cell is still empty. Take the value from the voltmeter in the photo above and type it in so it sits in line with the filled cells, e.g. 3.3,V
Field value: 29,V
